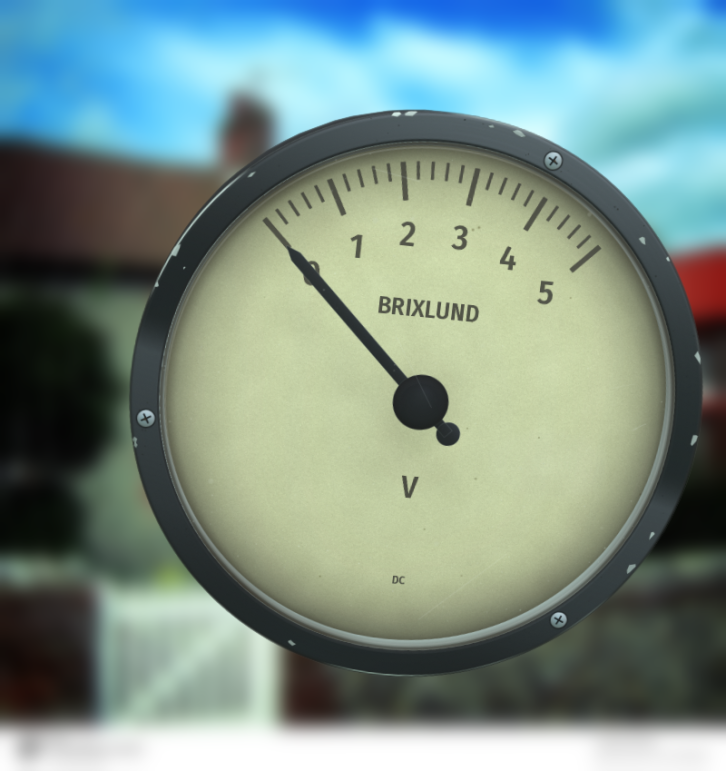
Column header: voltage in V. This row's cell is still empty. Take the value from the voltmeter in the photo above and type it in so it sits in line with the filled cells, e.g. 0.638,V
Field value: 0,V
